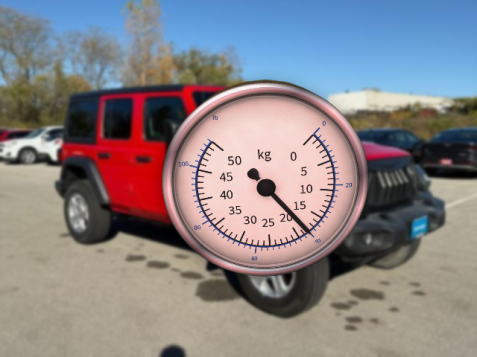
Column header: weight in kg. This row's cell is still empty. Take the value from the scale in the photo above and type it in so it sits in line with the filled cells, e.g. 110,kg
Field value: 18,kg
